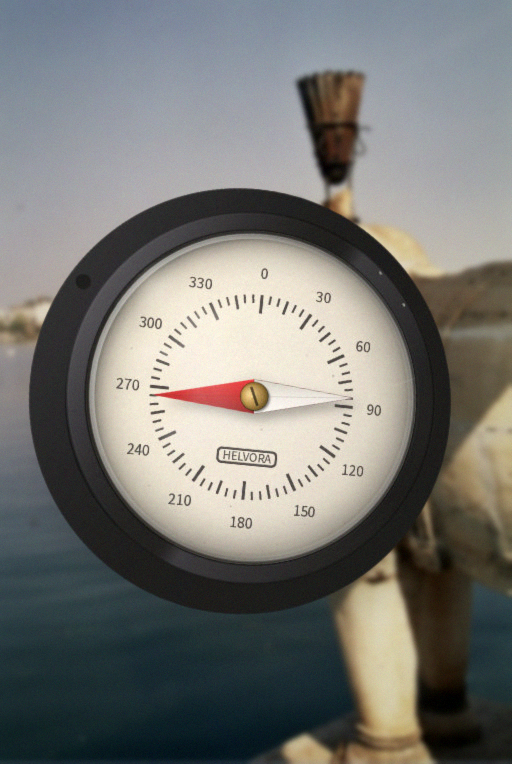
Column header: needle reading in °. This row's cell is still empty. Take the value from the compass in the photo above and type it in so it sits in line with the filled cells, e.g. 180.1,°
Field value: 265,°
